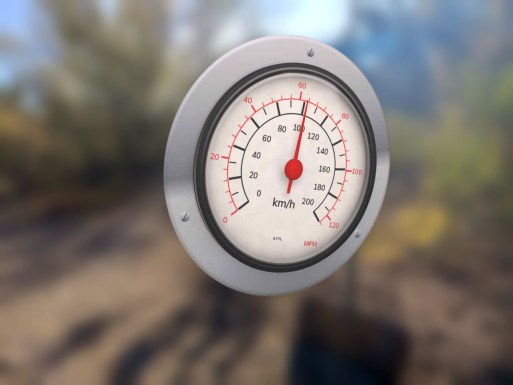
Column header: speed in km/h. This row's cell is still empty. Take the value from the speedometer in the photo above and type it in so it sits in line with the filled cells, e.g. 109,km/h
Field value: 100,km/h
